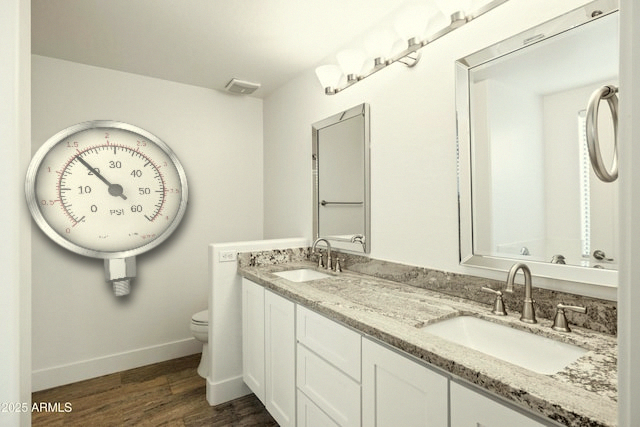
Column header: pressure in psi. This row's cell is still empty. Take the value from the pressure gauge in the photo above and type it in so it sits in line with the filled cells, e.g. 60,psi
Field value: 20,psi
